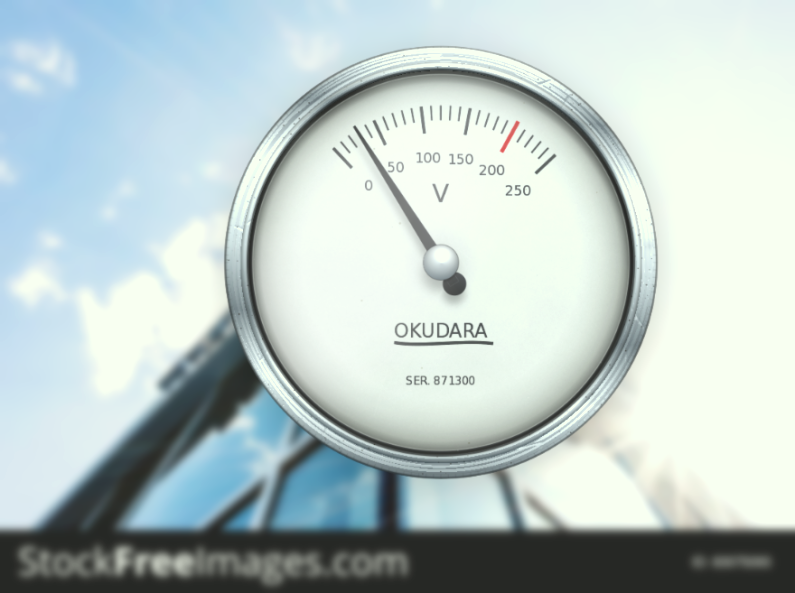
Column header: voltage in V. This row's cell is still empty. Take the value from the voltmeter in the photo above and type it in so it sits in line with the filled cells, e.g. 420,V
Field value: 30,V
